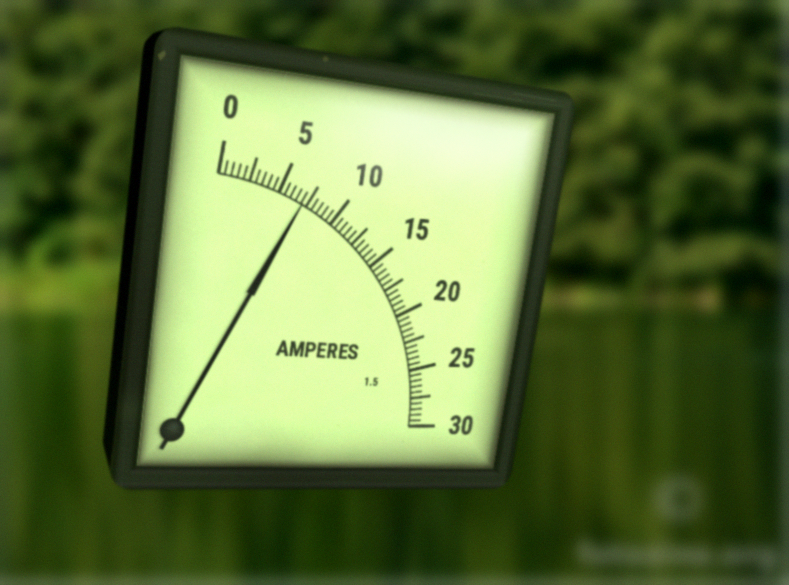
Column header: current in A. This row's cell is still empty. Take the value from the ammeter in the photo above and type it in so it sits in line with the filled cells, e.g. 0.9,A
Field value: 7,A
